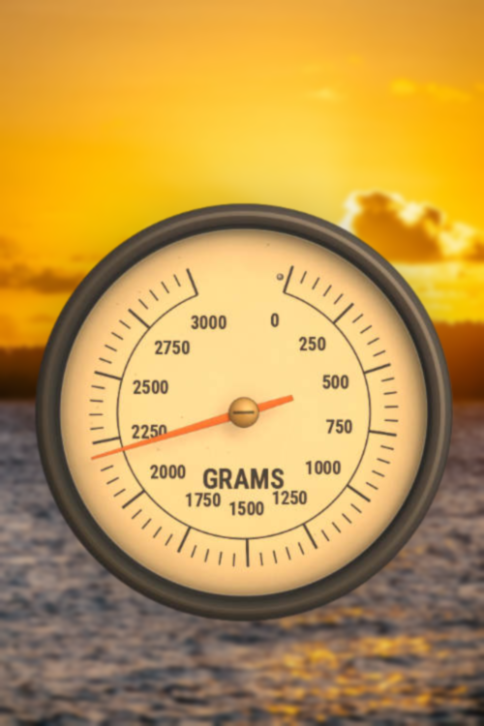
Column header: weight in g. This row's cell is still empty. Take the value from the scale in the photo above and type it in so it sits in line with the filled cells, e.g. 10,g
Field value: 2200,g
